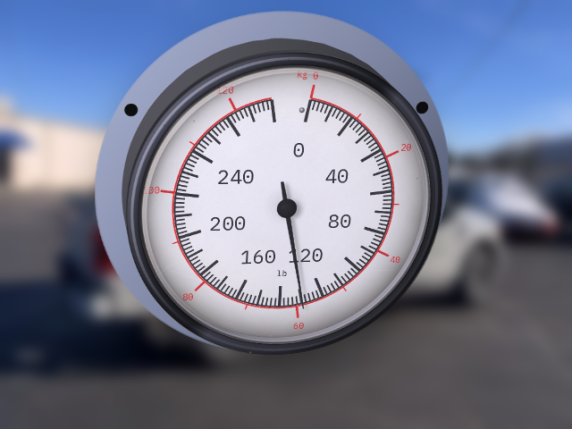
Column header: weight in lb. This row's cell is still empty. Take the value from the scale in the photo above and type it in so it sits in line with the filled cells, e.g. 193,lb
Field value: 130,lb
